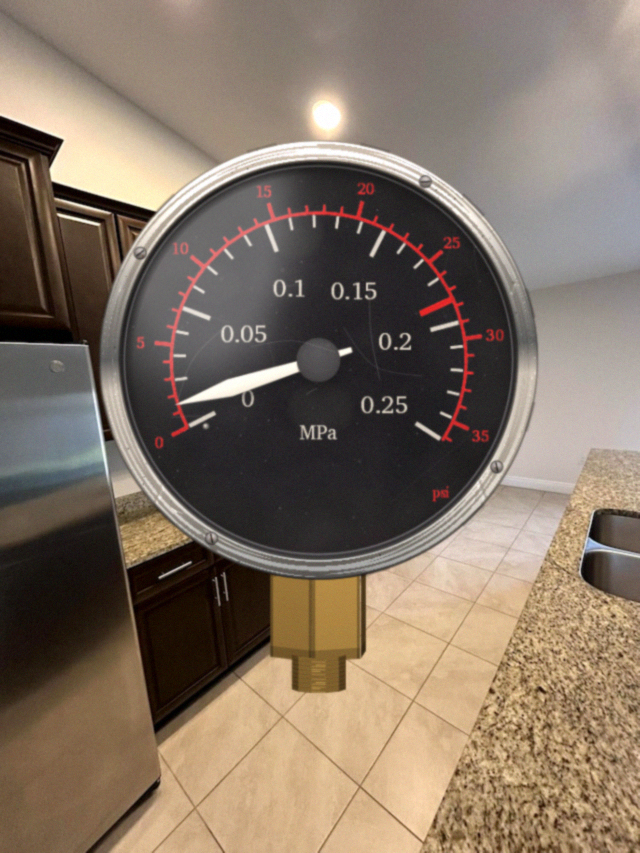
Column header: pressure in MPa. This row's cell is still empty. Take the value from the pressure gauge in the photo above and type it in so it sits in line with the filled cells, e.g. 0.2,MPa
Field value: 0.01,MPa
